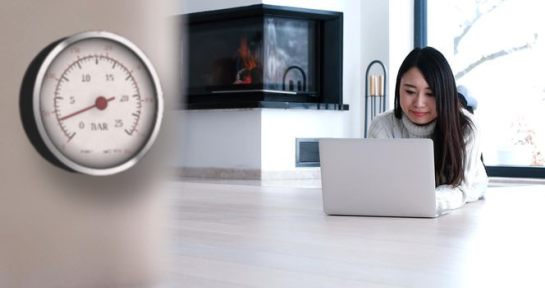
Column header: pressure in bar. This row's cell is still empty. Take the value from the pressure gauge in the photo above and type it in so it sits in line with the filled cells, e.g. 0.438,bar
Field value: 2.5,bar
